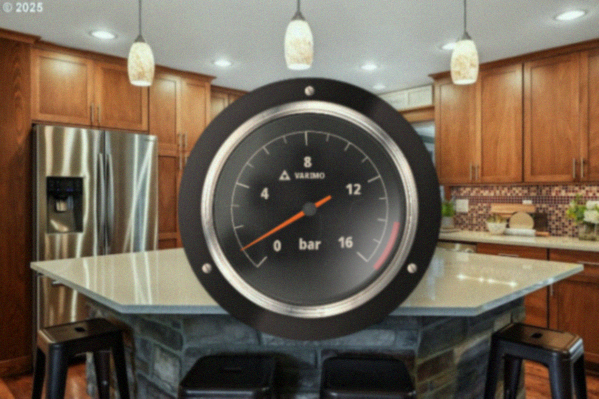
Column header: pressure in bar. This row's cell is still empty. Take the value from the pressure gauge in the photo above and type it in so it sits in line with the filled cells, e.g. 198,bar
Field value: 1,bar
